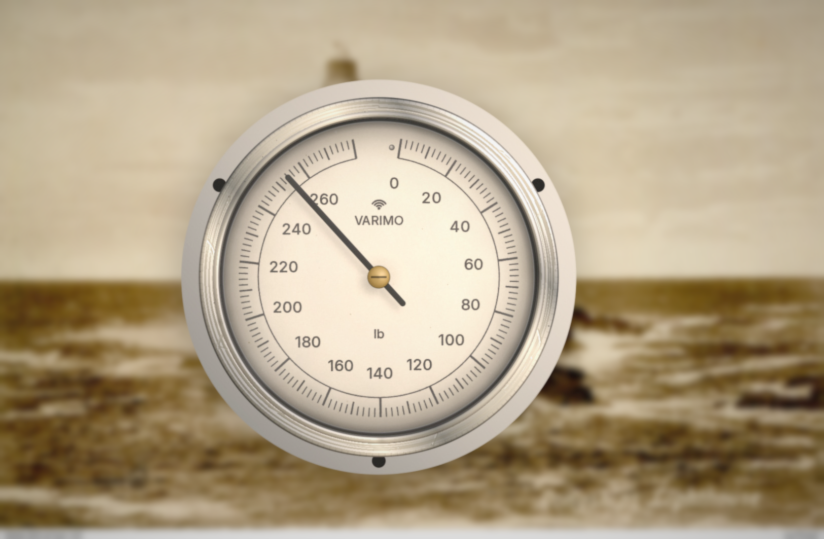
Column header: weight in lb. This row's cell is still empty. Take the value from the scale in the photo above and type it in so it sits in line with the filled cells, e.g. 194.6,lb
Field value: 254,lb
